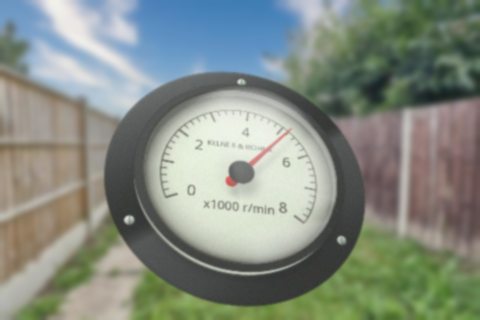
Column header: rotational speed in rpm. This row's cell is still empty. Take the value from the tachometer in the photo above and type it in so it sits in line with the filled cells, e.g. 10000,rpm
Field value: 5200,rpm
